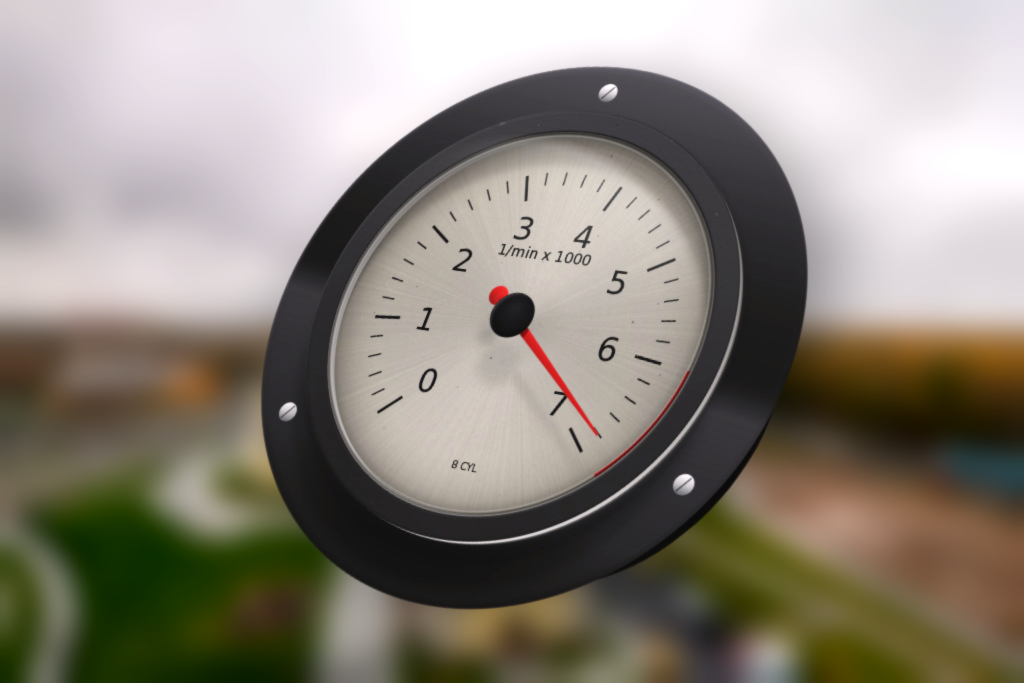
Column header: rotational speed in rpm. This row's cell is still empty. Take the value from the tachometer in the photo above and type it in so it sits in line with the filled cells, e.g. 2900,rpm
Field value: 6800,rpm
